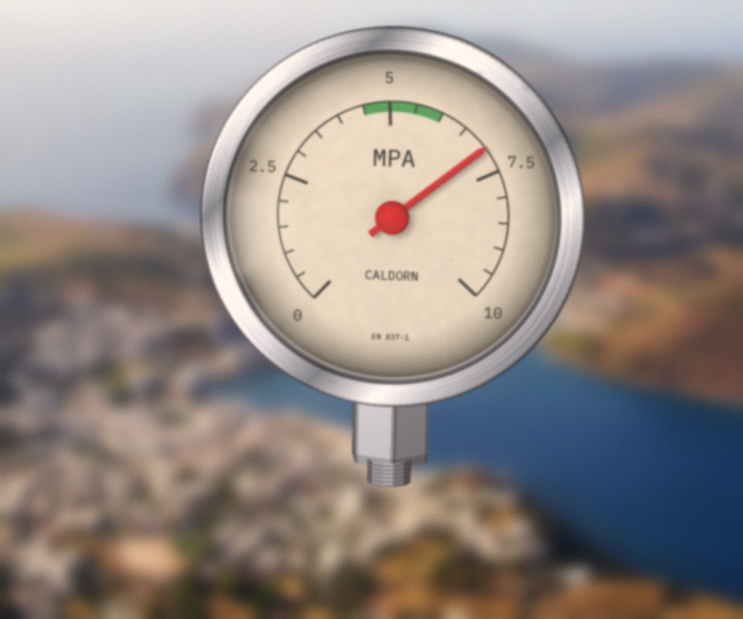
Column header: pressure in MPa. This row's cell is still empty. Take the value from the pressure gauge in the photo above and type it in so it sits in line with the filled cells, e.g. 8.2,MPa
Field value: 7,MPa
